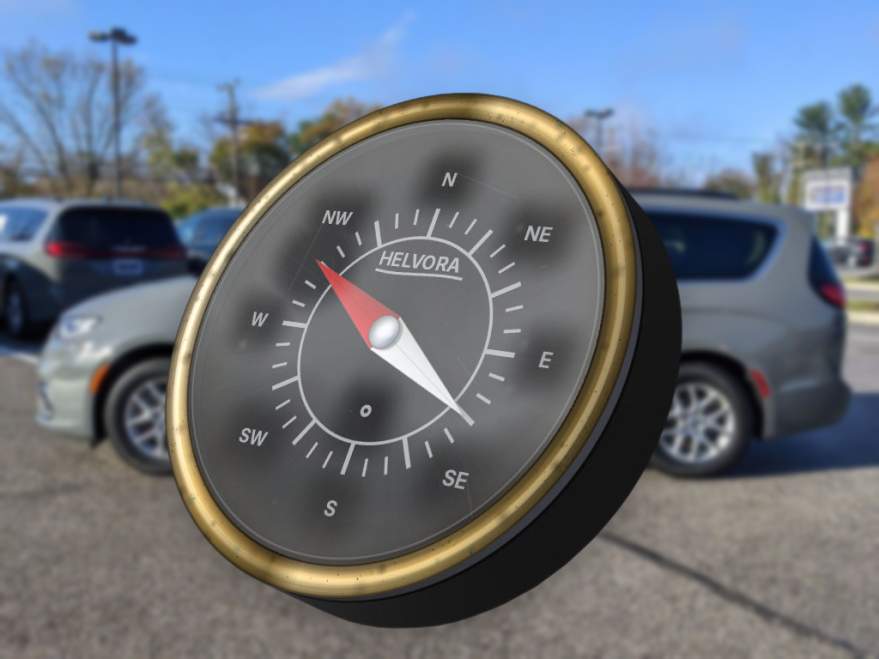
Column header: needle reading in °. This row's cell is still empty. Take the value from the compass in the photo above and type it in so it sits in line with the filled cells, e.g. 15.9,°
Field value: 300,°
